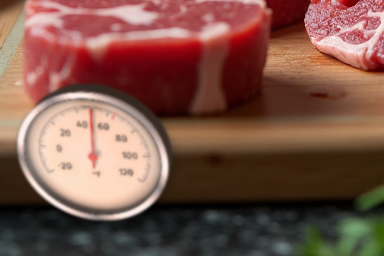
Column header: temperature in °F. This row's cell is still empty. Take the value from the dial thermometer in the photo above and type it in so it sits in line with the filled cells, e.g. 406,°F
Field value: 50,°F
